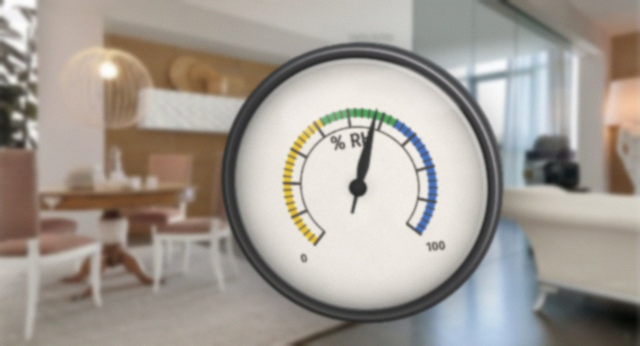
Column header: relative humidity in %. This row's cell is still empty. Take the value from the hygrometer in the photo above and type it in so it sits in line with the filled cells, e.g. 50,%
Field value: 58,%
